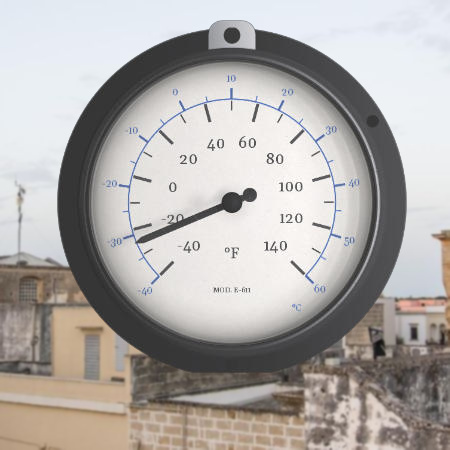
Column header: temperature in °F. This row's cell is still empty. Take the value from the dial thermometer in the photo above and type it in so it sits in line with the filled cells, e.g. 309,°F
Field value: -25,°F
